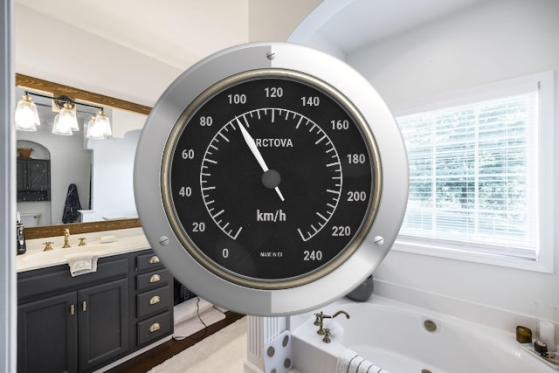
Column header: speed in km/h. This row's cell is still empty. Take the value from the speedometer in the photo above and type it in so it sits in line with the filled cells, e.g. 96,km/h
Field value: 95,km/h
